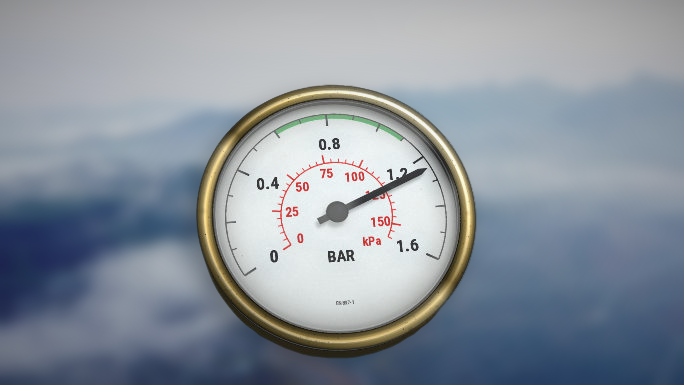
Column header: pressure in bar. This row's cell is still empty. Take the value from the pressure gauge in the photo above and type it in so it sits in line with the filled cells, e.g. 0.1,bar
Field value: 1.25,bar
